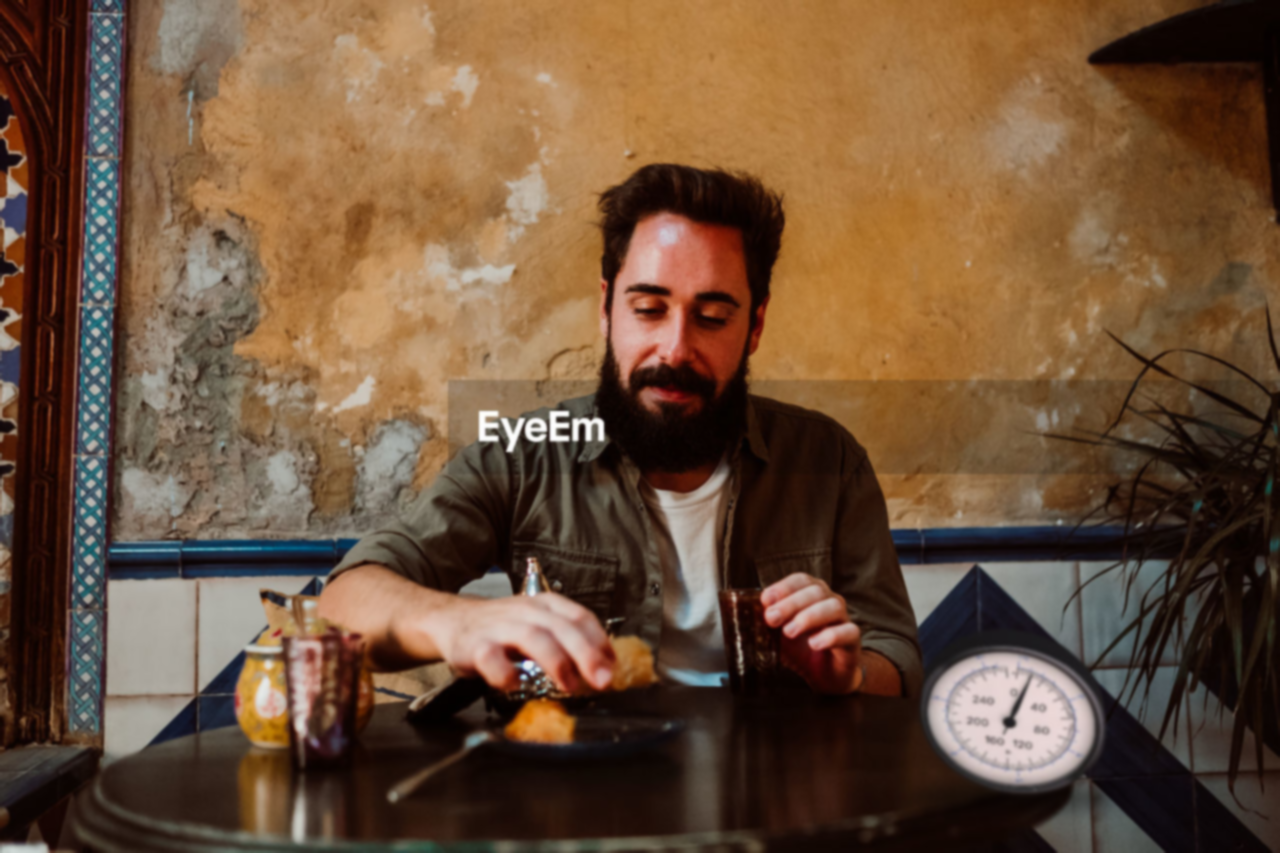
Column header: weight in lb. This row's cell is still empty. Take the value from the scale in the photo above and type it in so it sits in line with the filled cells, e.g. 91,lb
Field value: 10,lb
